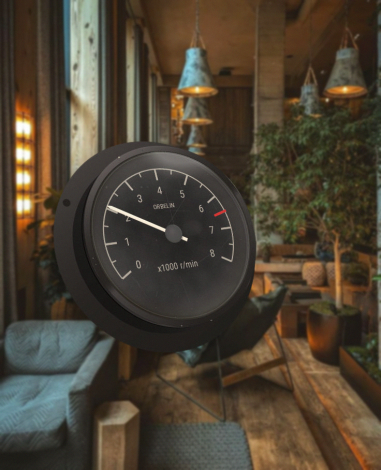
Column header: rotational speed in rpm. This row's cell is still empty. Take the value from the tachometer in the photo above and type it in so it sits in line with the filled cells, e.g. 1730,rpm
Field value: 2000,rpm
